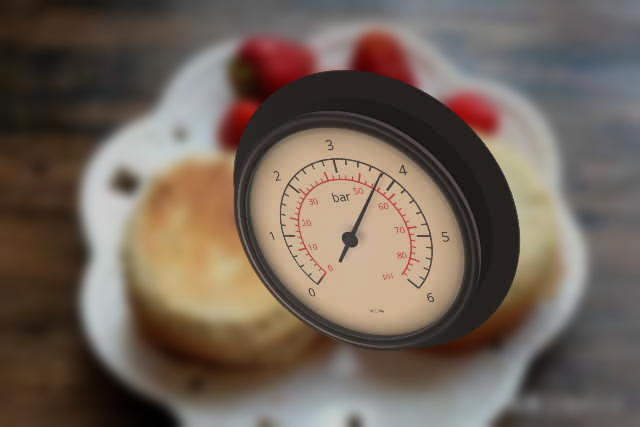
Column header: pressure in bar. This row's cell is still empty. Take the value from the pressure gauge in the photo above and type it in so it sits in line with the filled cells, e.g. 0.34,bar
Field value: 3.8,bar
